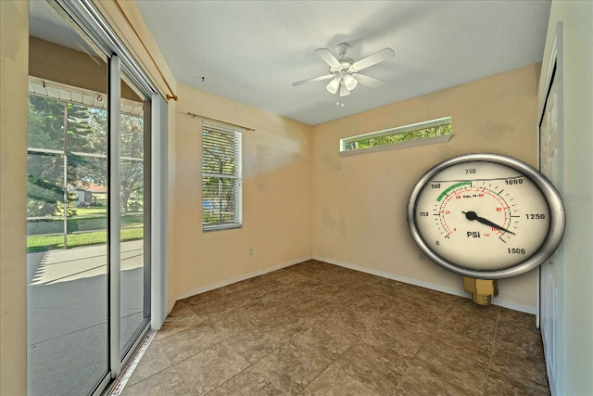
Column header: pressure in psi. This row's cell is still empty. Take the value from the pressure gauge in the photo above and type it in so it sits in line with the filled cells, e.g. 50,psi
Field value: 1400,psi
